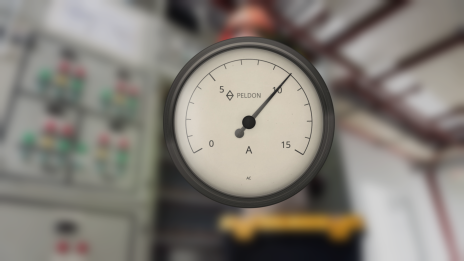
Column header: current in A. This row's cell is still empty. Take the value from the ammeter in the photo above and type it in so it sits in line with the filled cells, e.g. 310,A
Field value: 10,A
